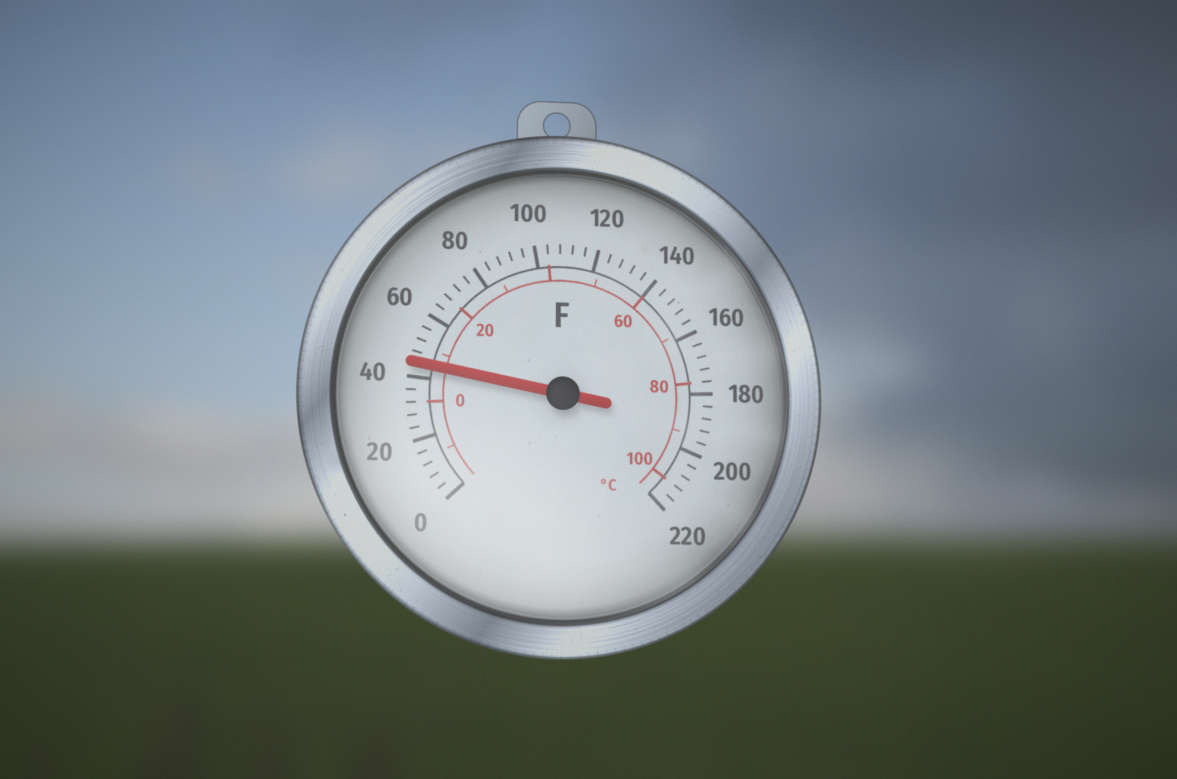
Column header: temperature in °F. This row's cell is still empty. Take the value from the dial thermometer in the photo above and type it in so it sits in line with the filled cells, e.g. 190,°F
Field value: 44,°F
